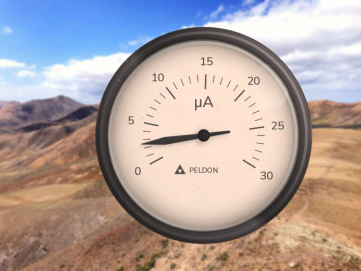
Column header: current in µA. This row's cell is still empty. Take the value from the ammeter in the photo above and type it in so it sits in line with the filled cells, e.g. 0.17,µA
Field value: 2.5,µA
